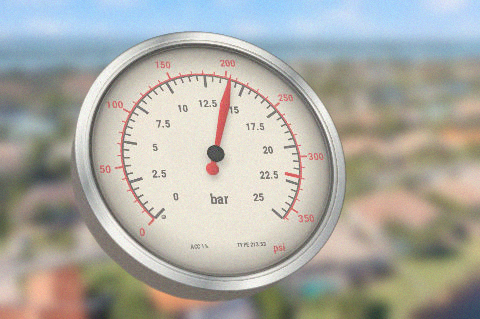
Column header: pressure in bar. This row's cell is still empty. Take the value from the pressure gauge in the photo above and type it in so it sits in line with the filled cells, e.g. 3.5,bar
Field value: 14,bar
